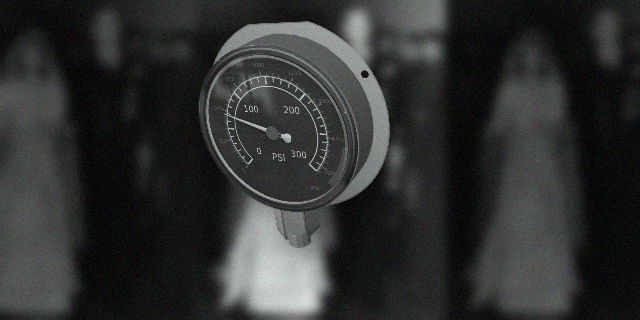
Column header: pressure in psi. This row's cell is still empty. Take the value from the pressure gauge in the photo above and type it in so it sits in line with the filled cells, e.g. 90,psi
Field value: 70,psi
